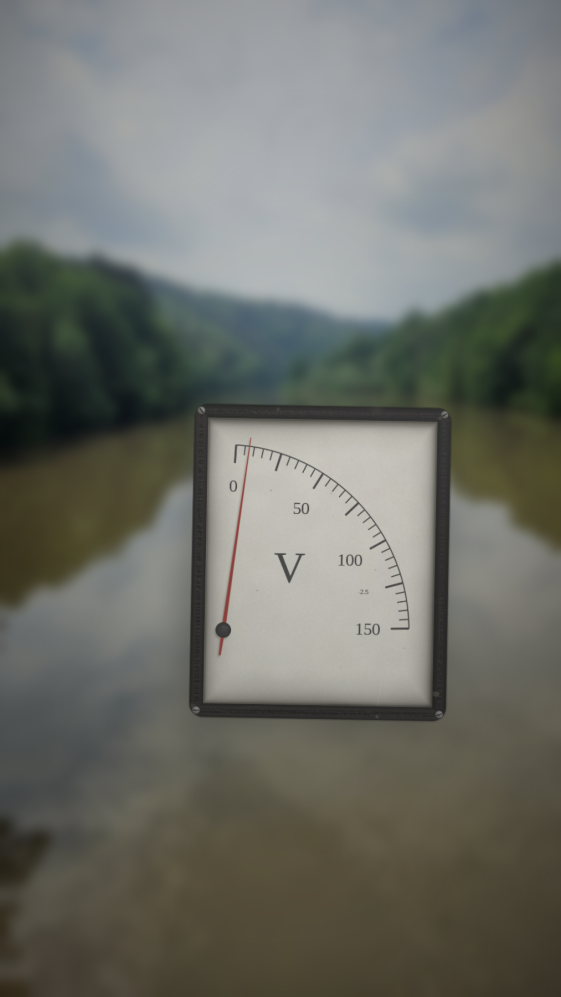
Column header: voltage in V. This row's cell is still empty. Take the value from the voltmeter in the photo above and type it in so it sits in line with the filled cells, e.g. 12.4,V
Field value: 7.5,V
